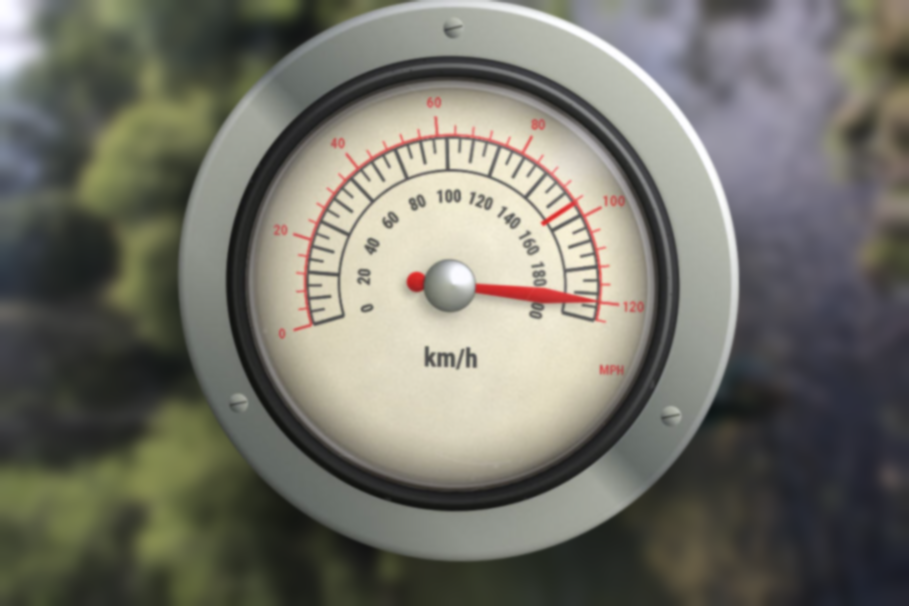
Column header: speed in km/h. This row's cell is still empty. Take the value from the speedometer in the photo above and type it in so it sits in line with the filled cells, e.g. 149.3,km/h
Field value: 192.5,km/h
